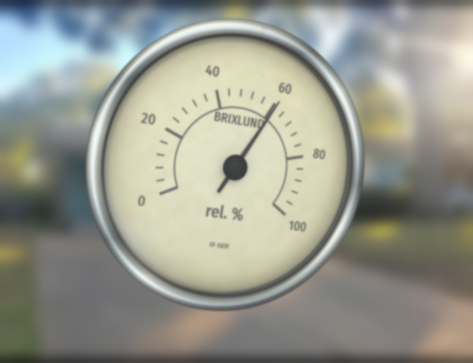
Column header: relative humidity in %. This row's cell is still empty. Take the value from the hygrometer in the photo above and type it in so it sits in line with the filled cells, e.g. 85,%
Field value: 60,%
